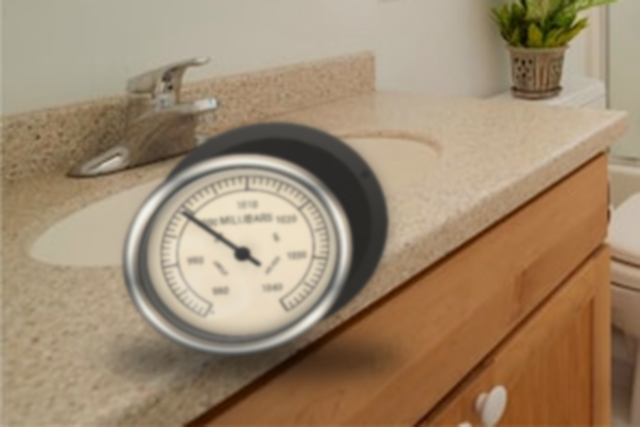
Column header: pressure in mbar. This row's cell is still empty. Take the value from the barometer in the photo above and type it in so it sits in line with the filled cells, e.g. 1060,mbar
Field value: 1000,mbar
